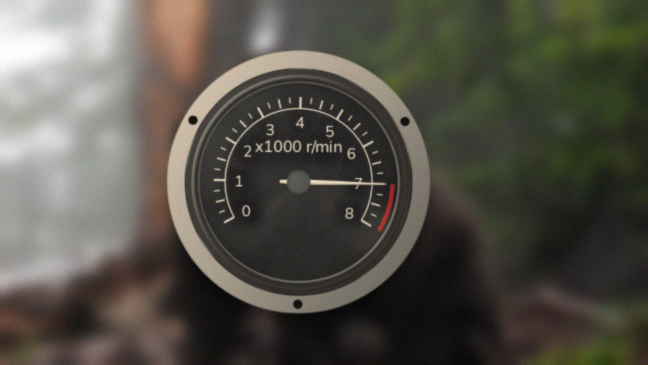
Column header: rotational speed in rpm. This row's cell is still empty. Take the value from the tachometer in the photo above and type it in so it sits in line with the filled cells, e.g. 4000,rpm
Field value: 7000,rpm
